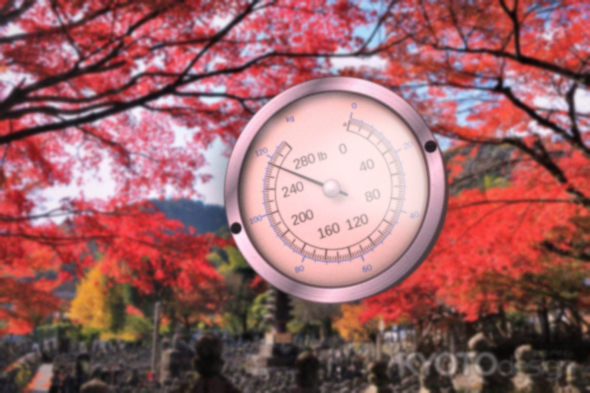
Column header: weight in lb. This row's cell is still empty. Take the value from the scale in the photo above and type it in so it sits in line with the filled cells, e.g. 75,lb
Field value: 260,lb
